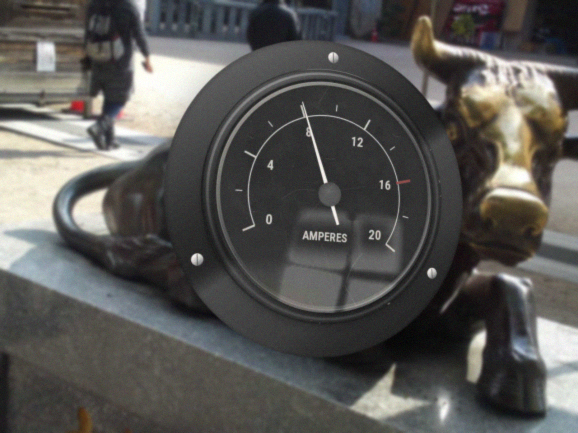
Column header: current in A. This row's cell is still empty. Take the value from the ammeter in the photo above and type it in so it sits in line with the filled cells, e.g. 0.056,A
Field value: 8,A
